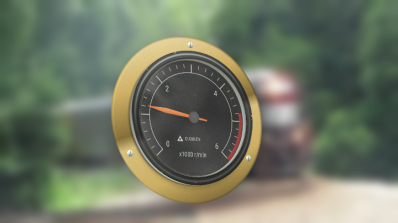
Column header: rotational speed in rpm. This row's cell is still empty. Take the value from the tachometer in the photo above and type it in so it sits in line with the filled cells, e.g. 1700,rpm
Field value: 1200,rpm
